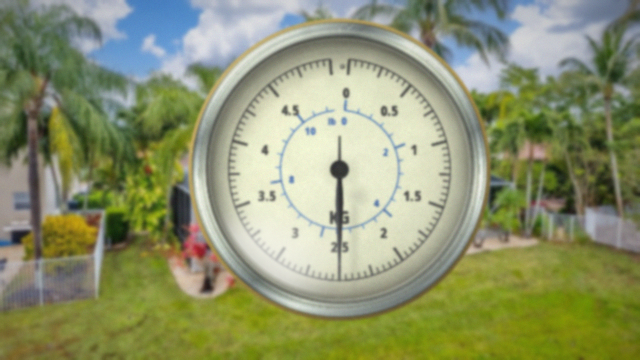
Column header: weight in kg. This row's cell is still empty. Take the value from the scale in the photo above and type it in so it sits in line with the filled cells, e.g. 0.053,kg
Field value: 2.5,kg
